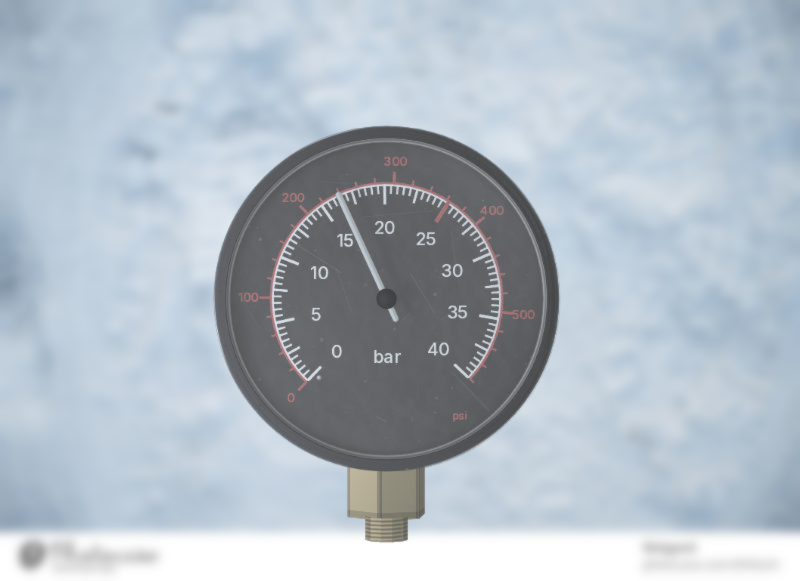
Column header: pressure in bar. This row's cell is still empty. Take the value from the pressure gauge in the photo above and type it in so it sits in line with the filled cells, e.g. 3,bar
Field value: 16.5,bar
